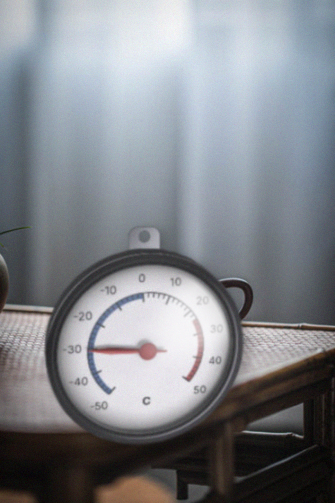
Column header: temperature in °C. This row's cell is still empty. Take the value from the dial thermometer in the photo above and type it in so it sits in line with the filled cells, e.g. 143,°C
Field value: -30,°C
